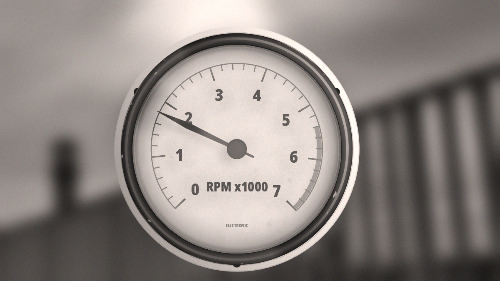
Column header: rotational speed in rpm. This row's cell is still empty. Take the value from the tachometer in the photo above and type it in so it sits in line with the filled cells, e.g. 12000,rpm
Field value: 1800,rpm
